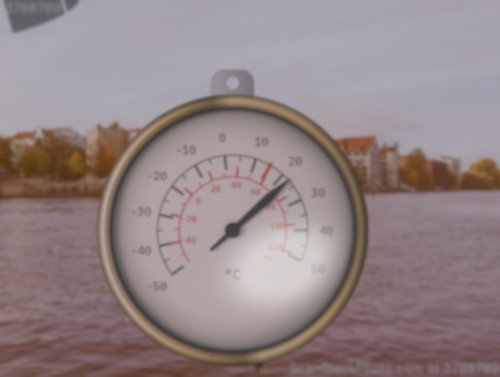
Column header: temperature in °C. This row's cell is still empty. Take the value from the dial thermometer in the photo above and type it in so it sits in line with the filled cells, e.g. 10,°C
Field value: 22.5,°C
